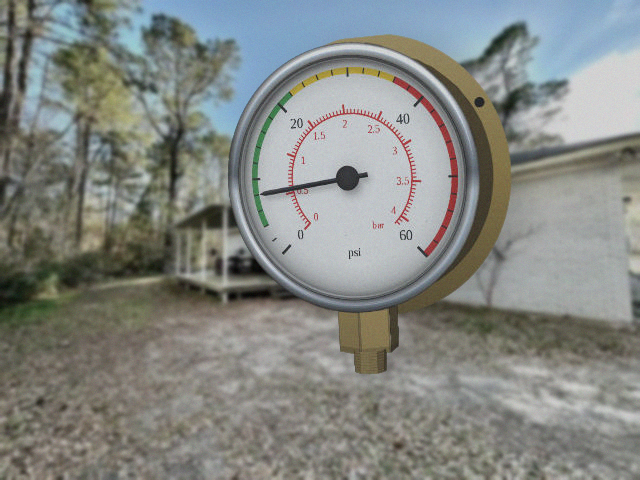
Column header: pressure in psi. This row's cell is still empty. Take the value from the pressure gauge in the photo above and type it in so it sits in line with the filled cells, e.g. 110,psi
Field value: 8,psi
